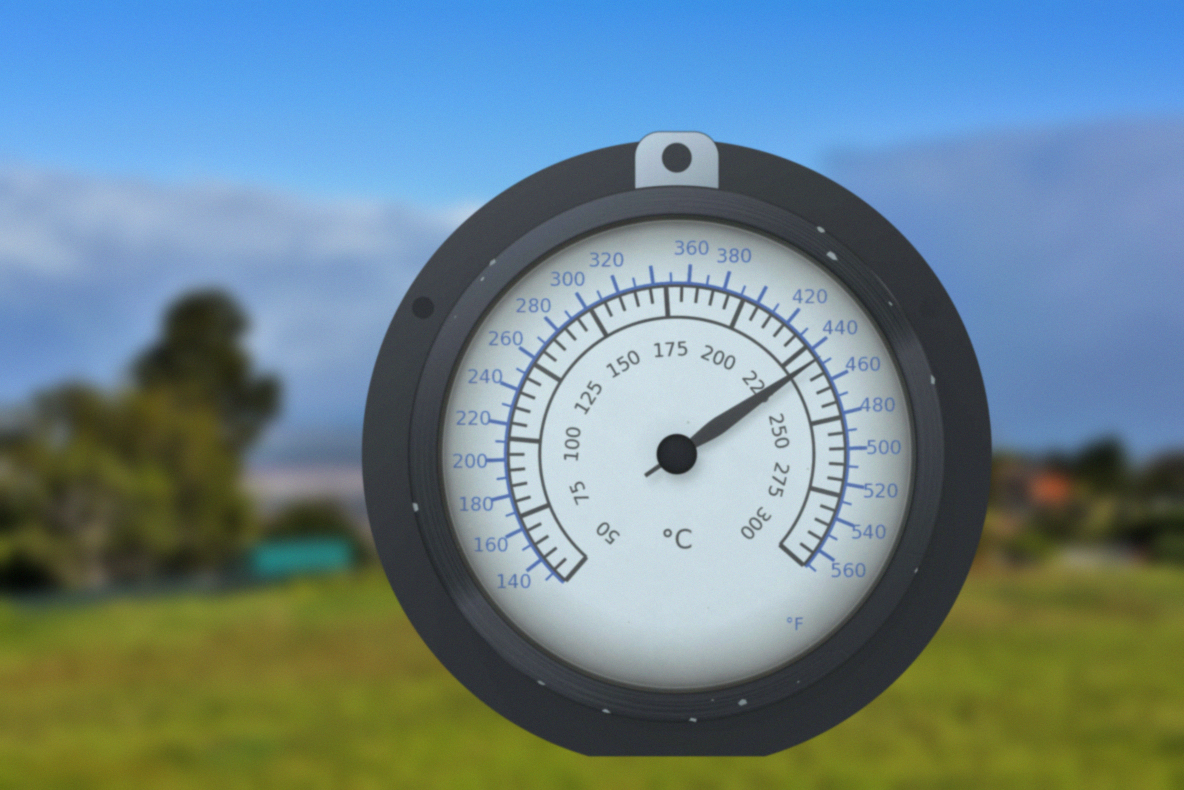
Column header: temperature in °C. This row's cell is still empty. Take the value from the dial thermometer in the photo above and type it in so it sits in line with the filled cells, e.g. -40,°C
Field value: 230,°C
